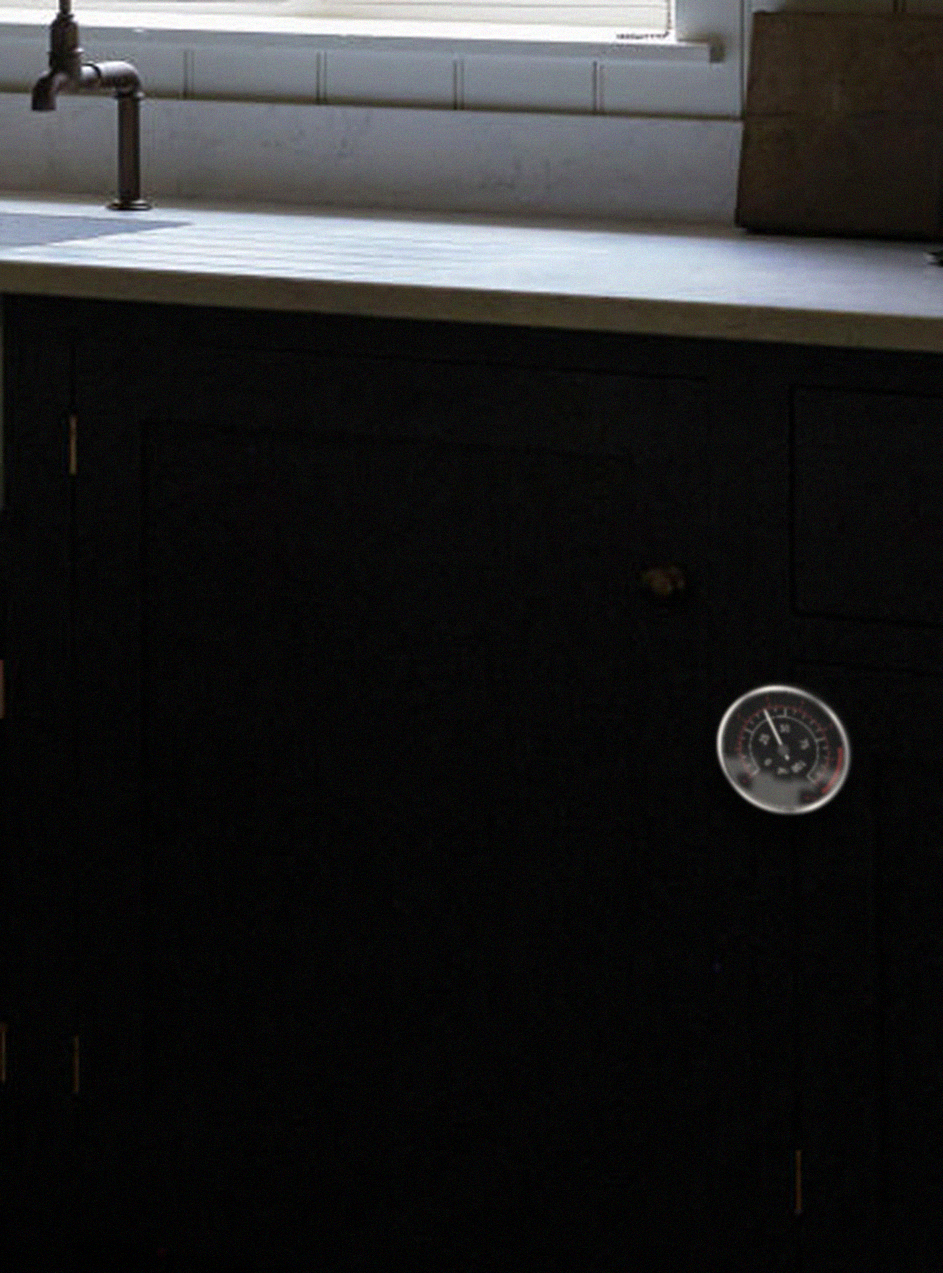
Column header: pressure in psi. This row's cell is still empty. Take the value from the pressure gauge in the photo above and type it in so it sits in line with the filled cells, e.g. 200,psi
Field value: 40,psi
